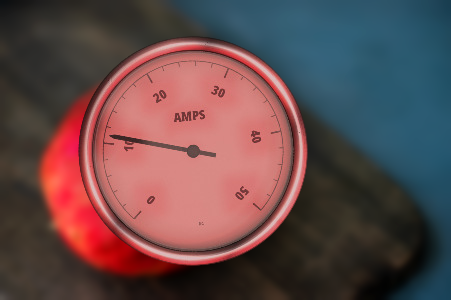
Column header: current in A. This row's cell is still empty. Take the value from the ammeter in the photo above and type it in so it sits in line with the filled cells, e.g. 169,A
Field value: 11,A
